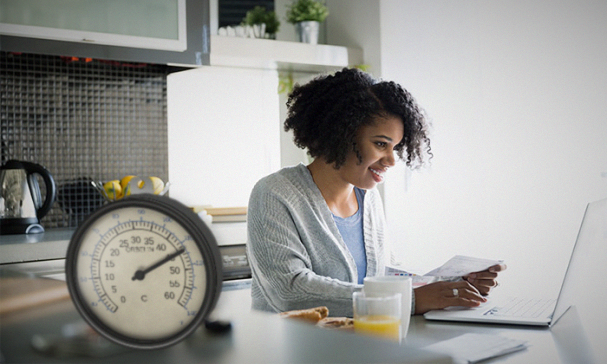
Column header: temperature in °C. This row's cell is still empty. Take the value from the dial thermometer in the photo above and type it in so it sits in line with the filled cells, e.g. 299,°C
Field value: 45,°C
